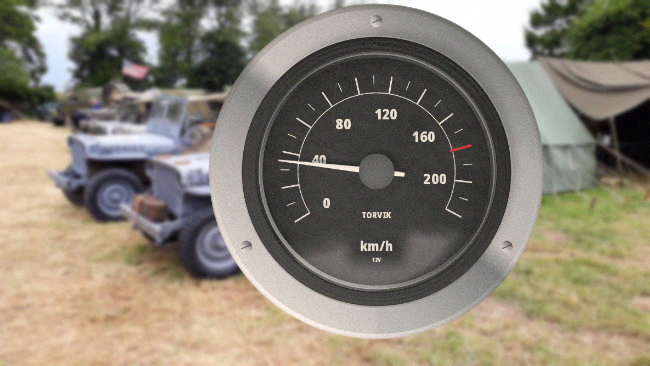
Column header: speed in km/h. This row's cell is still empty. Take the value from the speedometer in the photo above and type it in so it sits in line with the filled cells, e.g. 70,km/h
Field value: 35,km/h
